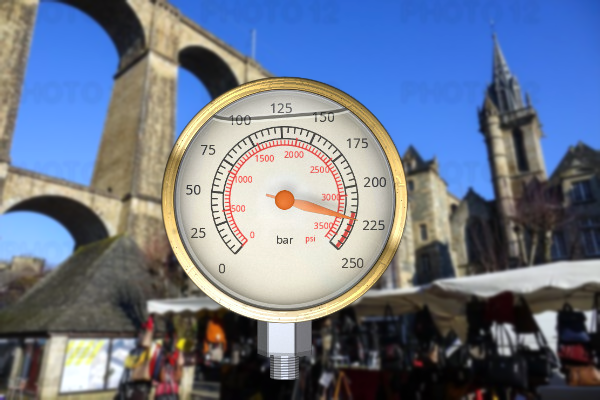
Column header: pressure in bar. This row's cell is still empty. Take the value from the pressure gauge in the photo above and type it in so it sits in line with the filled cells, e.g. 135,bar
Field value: 225,bar
